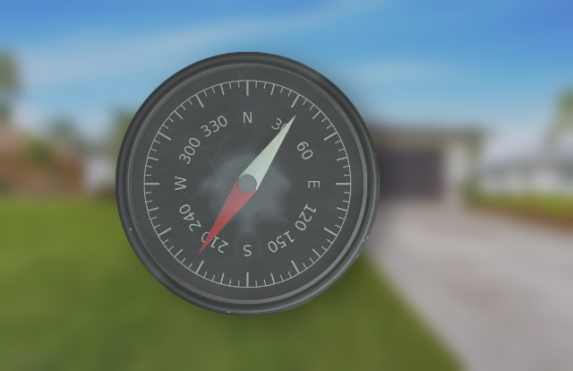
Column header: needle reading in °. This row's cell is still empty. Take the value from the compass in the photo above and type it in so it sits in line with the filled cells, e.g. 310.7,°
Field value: 215,°
